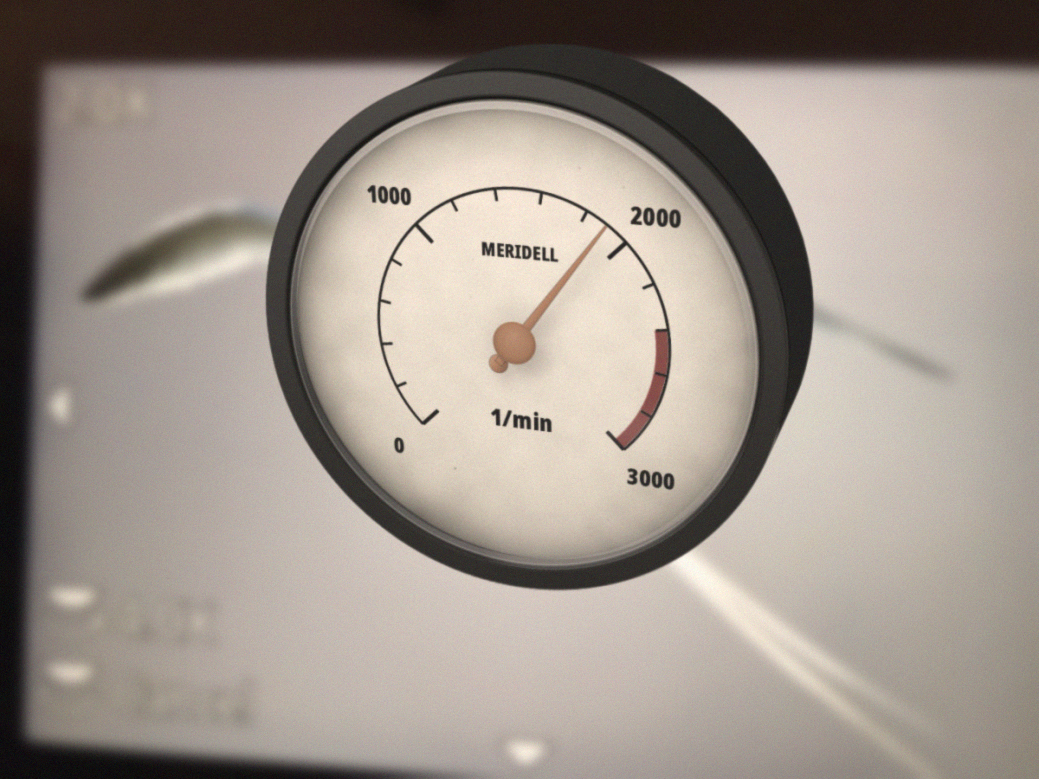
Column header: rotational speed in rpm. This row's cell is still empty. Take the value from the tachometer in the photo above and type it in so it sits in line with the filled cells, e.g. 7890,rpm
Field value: 1900,rpm
